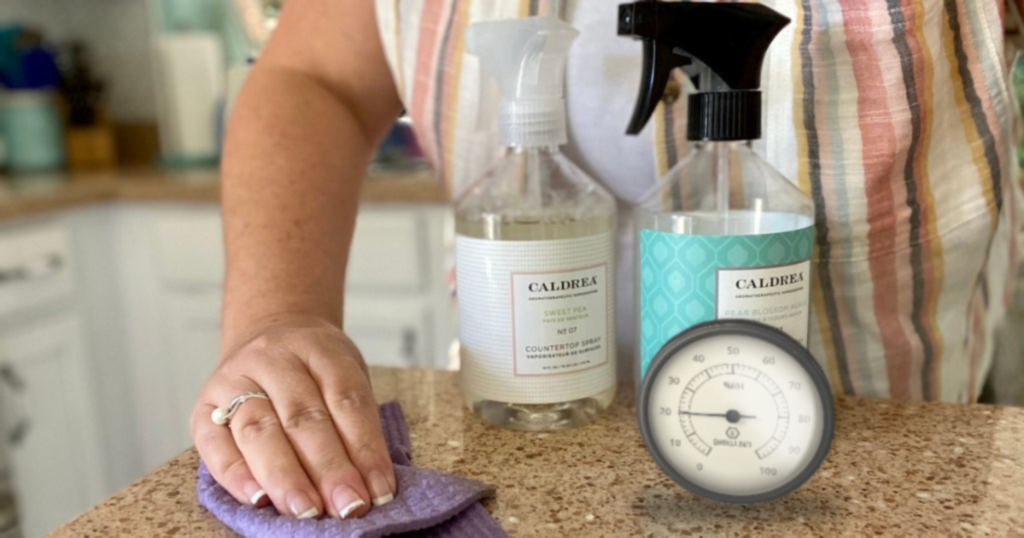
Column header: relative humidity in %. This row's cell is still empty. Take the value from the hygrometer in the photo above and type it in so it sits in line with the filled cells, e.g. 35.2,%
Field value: 20,%
